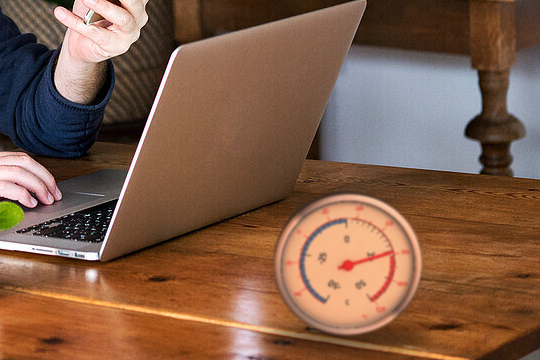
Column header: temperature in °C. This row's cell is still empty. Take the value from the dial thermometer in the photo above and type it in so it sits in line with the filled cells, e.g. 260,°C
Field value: 25,°C
